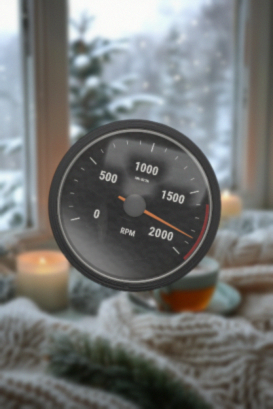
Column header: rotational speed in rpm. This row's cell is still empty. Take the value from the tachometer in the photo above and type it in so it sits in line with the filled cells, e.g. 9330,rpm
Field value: 1850,rpm
